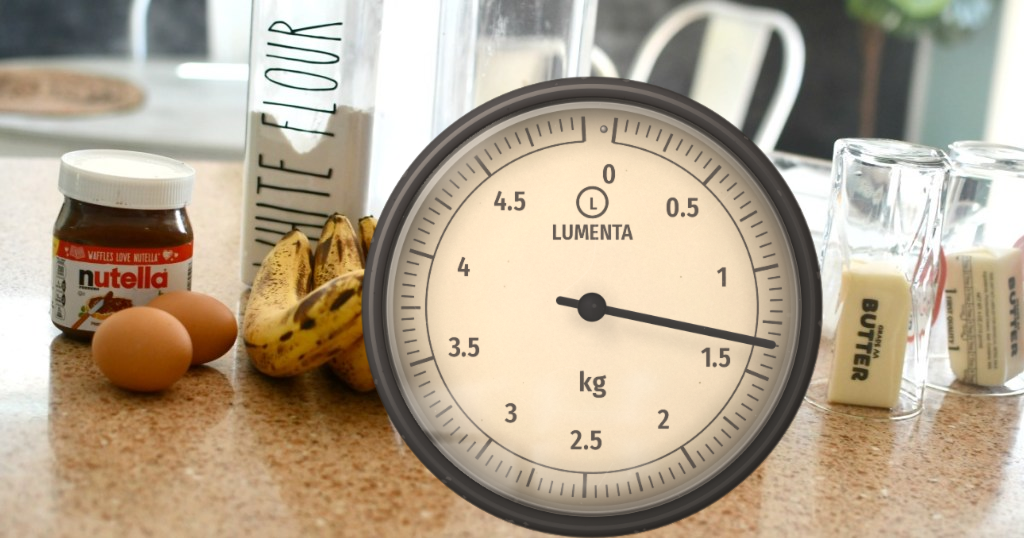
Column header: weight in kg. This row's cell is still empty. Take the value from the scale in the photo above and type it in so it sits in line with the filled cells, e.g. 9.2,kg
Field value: 1.35,kg
